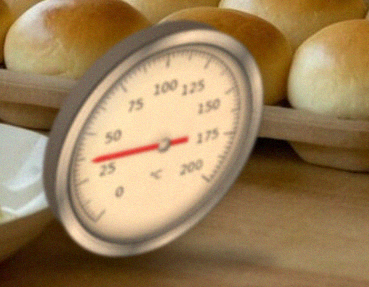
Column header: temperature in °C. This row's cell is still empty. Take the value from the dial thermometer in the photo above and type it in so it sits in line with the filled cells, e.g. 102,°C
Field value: 37.5,°C
